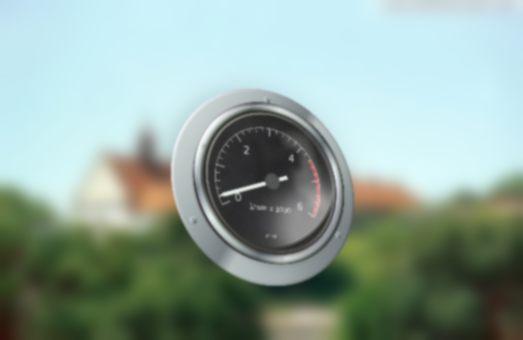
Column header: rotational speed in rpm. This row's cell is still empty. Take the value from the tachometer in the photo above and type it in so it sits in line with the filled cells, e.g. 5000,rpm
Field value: 200,rpm
